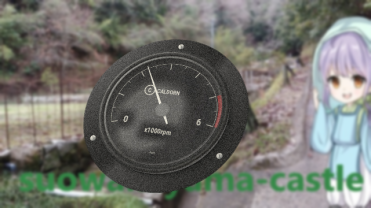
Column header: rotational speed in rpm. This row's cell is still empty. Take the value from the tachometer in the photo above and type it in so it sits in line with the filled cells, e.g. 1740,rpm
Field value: 2250,rpm
